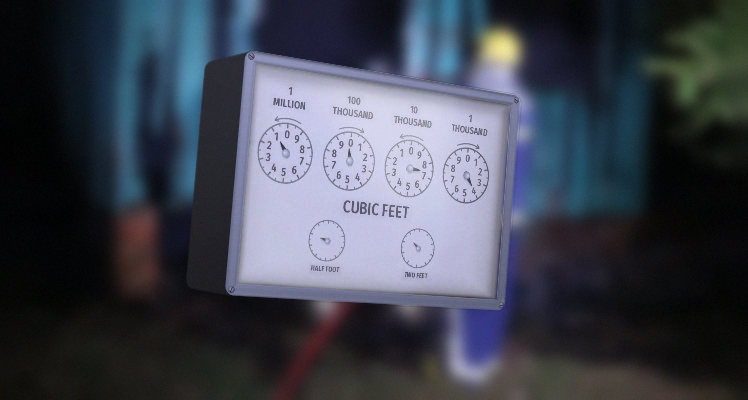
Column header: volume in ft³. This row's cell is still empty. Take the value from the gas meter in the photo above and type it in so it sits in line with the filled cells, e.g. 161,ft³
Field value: 97400,ft³
